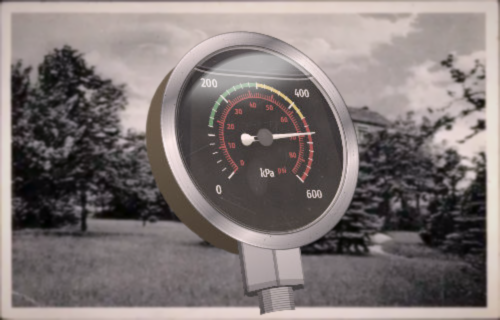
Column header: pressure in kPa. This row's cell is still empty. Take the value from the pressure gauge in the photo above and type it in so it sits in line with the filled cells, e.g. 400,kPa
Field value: 480,kPa
